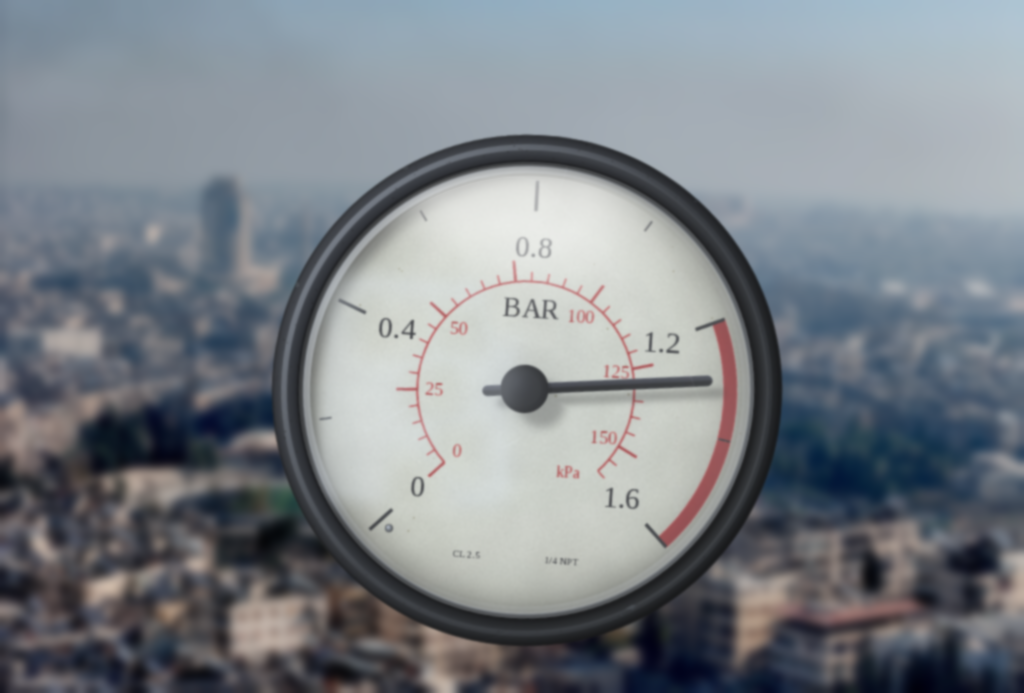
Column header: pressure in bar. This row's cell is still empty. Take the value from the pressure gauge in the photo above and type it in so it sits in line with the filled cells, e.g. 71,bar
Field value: 1.3,bar
